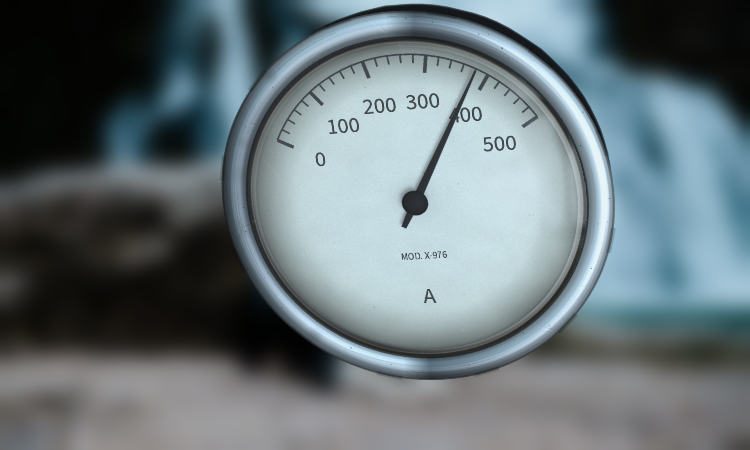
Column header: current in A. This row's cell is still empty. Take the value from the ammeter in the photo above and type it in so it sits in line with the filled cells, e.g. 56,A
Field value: 380,A
